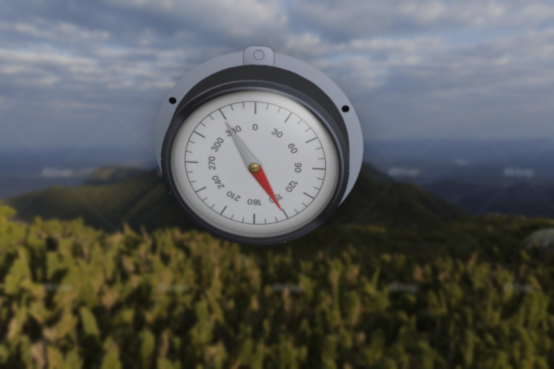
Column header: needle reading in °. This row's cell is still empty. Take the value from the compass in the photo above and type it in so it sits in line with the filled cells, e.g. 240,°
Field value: 150,°
